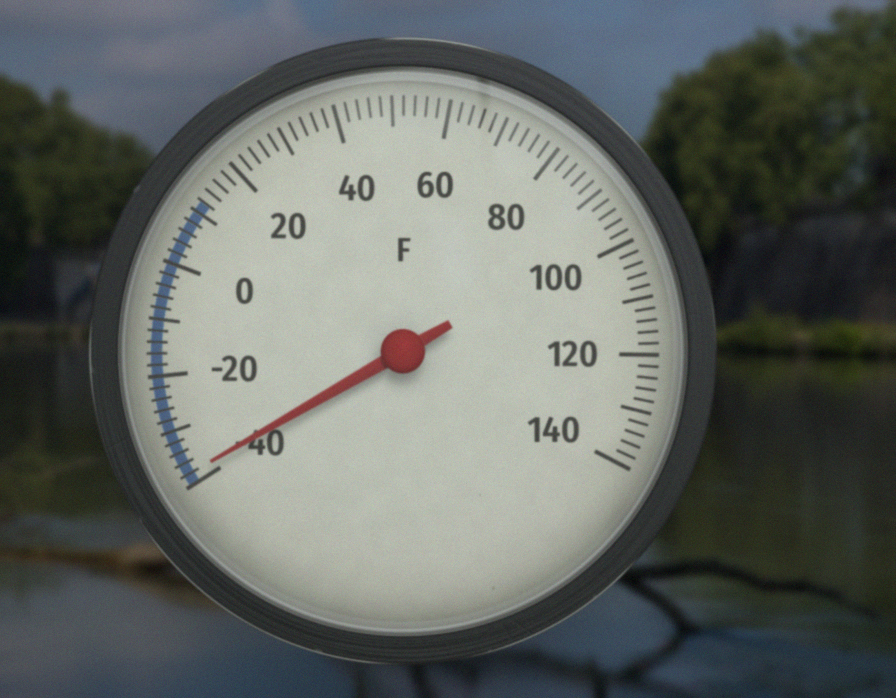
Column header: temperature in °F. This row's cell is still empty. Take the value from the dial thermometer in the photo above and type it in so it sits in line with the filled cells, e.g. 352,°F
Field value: -38,°F
